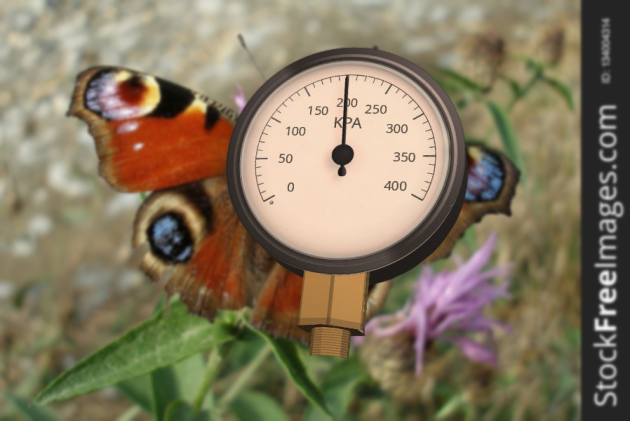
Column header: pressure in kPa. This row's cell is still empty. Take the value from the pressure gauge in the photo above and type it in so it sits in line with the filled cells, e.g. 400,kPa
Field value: 200,kPa
